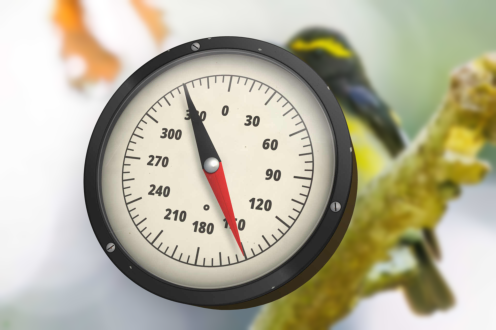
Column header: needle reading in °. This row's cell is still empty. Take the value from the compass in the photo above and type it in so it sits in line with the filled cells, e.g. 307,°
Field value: 150,°
